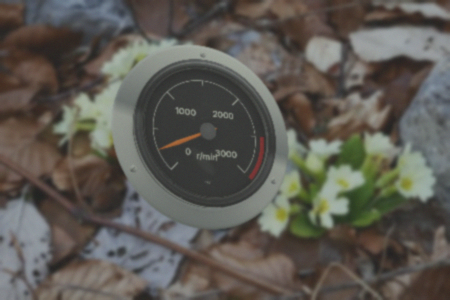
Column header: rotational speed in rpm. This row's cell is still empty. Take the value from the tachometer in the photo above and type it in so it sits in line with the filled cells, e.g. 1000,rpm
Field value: 250,rpm
